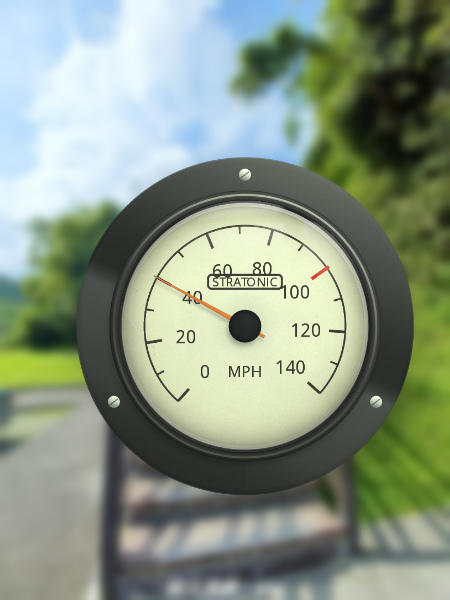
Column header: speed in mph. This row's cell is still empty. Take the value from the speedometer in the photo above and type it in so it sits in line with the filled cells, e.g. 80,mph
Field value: 40,mph
